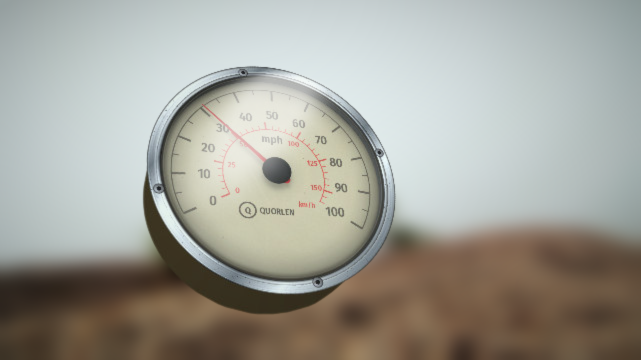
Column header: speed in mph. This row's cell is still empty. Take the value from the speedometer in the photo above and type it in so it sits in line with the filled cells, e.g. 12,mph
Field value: 30,mph
